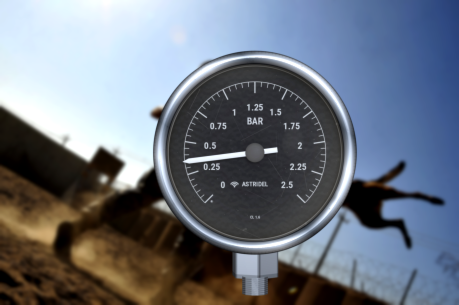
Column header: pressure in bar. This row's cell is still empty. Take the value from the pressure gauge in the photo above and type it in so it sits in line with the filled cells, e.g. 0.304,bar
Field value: 0.35,bar
